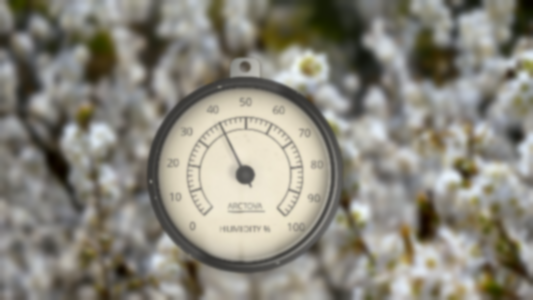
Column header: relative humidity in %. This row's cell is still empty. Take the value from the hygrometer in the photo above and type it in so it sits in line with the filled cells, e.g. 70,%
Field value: 40,%
